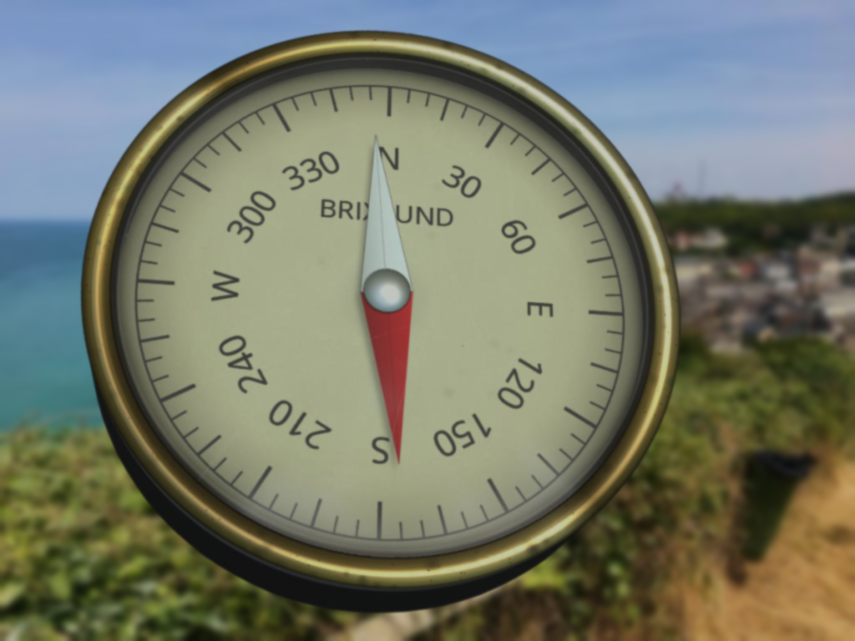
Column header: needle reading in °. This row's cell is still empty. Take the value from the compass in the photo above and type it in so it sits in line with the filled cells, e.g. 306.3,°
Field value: 175,°
